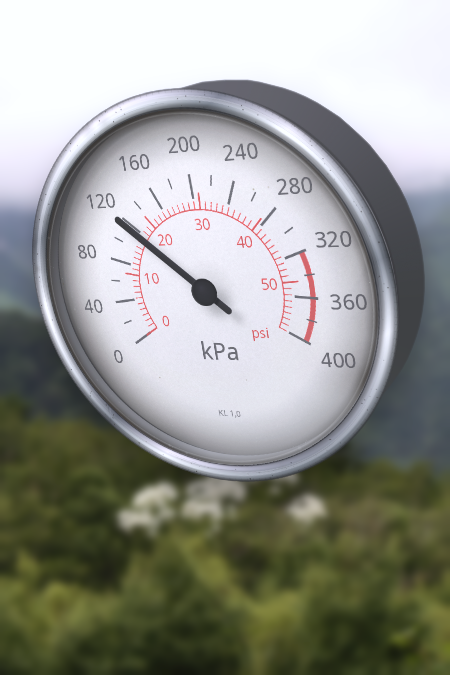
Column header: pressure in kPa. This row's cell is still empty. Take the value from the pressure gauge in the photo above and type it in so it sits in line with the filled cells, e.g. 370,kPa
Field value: 120,kPa
